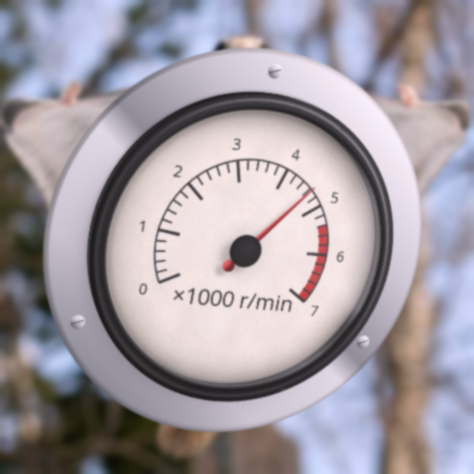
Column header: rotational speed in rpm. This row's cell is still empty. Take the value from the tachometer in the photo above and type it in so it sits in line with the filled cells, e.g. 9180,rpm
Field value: 4600,rpm
